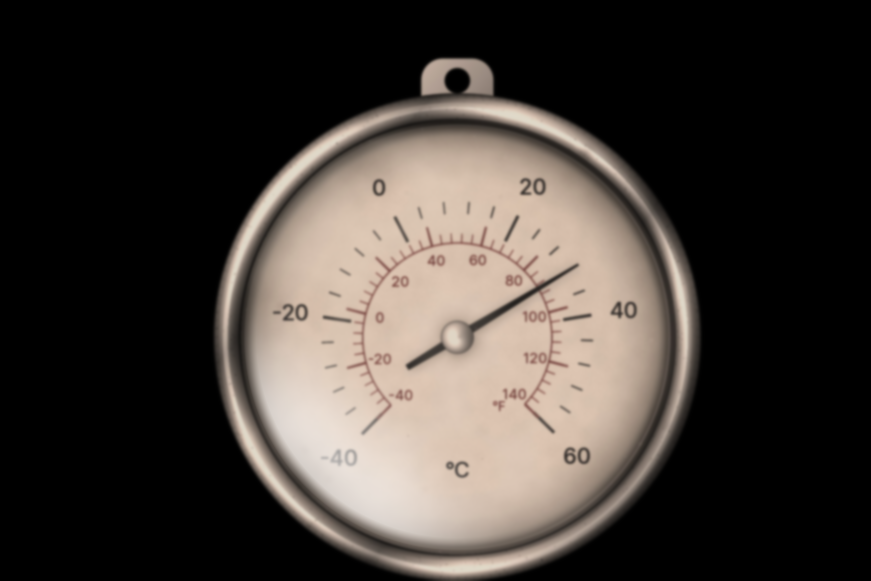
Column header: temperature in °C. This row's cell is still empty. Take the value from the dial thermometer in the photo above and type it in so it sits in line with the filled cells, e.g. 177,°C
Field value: 32,°C
